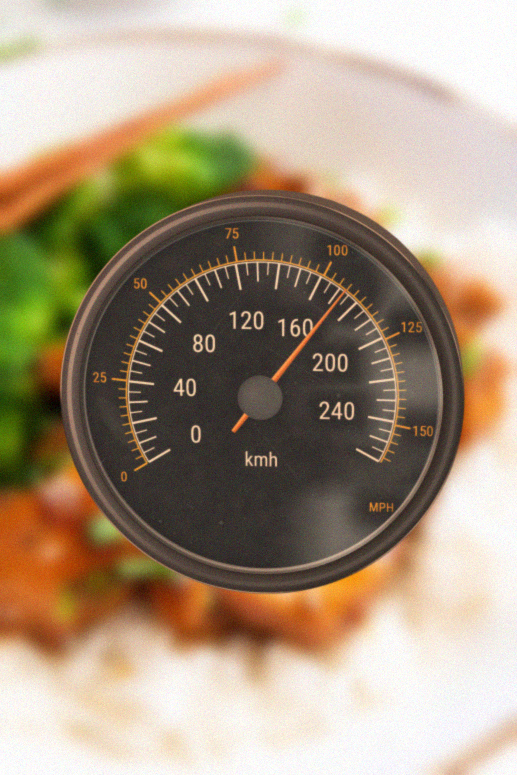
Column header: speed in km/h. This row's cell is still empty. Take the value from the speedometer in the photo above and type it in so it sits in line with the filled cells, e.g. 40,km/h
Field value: 172.5,km/h
